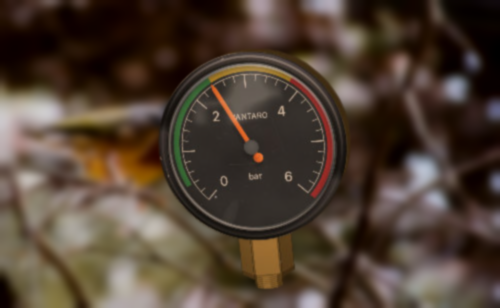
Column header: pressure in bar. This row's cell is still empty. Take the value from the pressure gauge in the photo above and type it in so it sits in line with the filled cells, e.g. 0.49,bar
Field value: 2.4,bar
